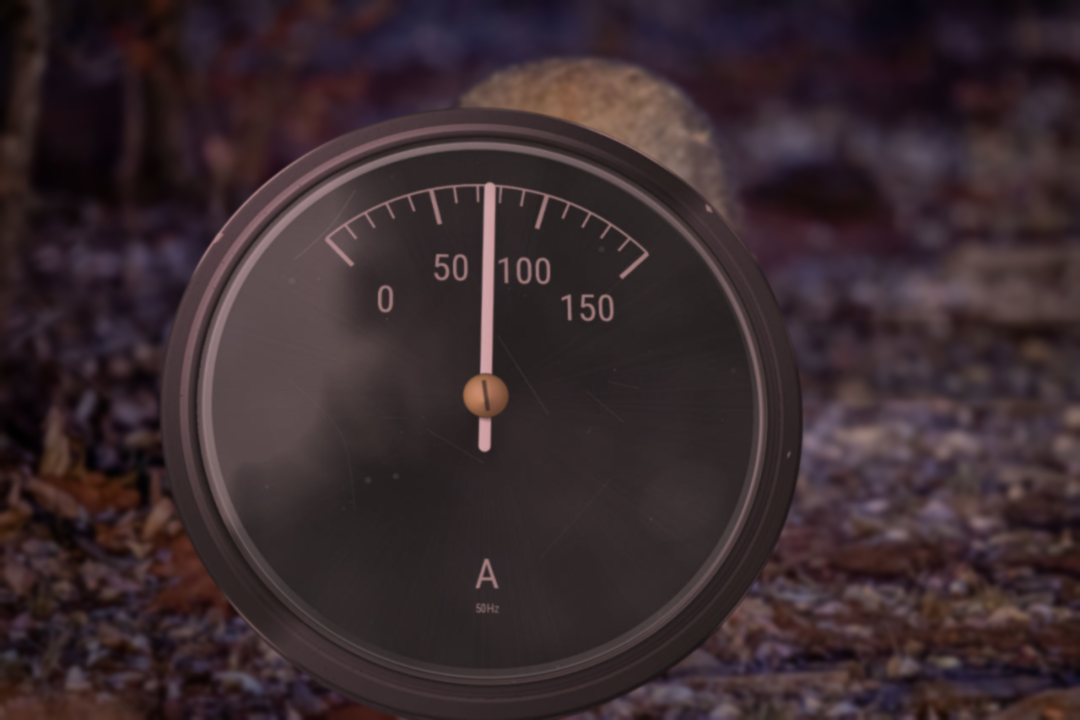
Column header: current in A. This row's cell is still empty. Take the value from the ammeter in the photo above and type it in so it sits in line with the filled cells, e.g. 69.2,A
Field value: 75,A
